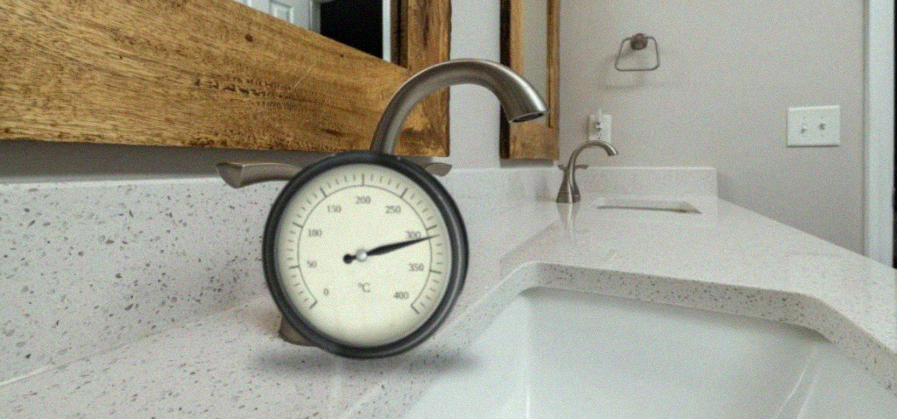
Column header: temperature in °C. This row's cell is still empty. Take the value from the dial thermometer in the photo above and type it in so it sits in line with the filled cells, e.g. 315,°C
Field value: 310,°C
